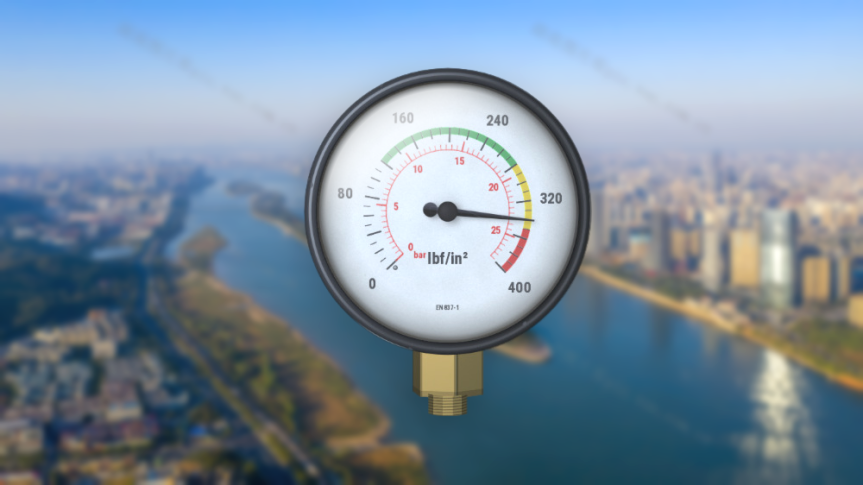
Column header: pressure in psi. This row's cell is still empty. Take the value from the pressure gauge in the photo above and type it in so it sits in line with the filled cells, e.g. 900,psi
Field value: 340,psi
